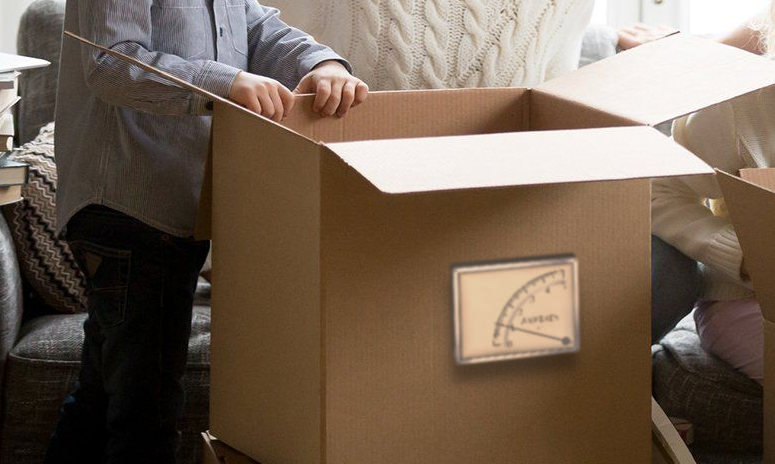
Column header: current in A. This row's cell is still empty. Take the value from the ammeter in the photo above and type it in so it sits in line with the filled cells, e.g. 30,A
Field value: 1,A
